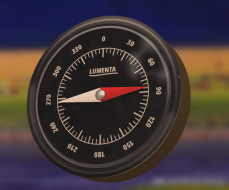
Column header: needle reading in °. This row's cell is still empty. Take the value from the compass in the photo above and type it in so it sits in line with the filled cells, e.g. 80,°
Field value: 85,°
